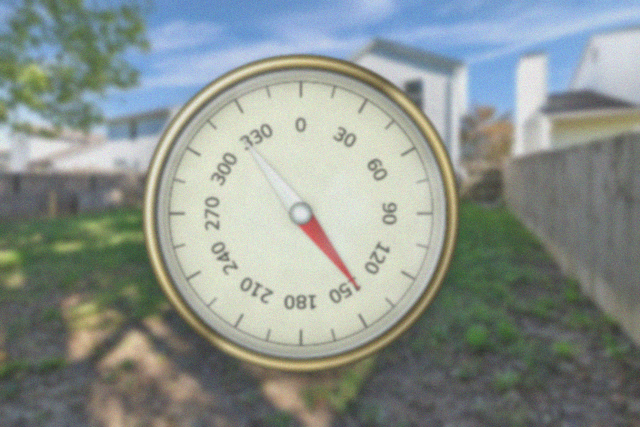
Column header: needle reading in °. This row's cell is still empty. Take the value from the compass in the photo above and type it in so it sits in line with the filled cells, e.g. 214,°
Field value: 142.5,°
